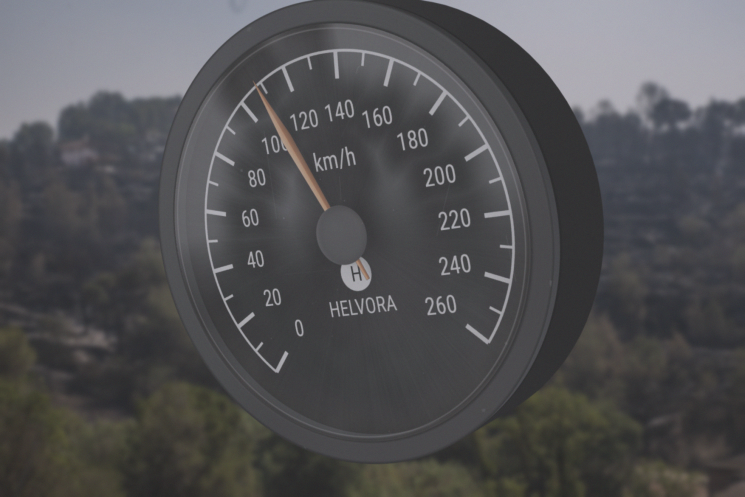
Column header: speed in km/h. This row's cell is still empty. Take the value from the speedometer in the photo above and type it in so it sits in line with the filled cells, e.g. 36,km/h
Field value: 110,km/h
